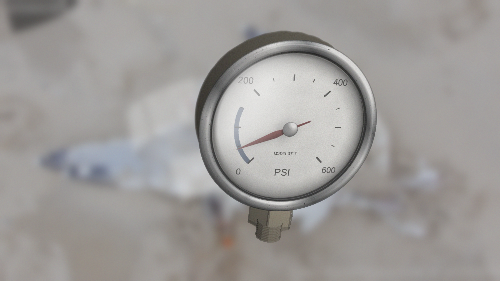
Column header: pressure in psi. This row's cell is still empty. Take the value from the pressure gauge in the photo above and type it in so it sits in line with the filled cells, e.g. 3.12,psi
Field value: 50,psi
